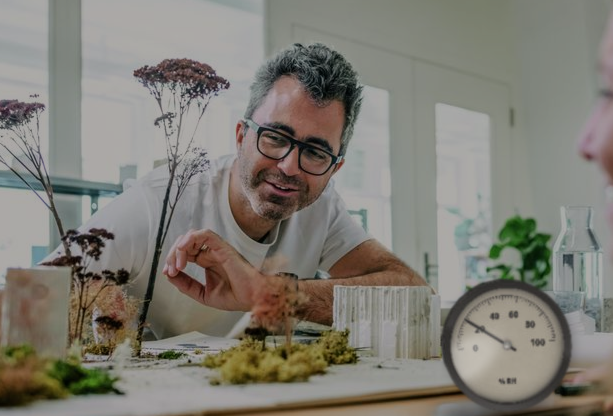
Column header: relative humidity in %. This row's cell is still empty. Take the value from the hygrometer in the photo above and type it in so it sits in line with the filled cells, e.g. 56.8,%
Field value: 20,%
